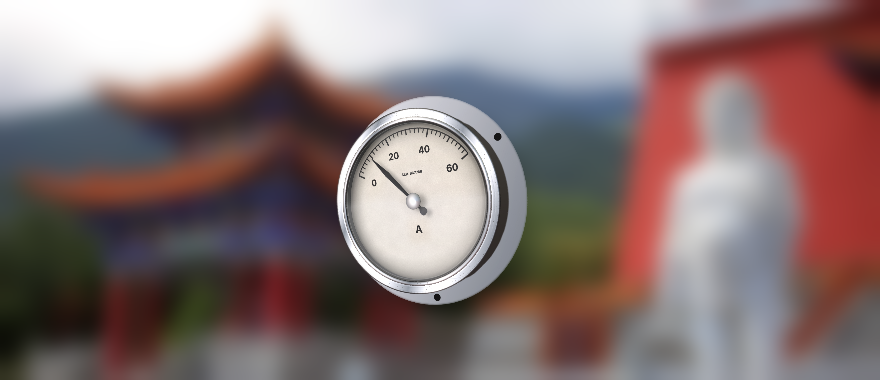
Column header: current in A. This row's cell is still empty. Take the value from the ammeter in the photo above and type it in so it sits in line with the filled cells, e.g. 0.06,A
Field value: 10,A
